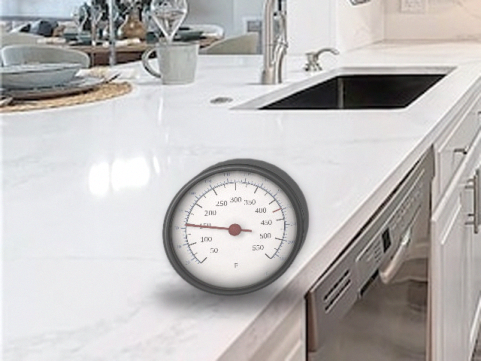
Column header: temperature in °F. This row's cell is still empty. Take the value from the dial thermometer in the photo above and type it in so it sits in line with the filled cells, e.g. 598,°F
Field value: 150,°F
